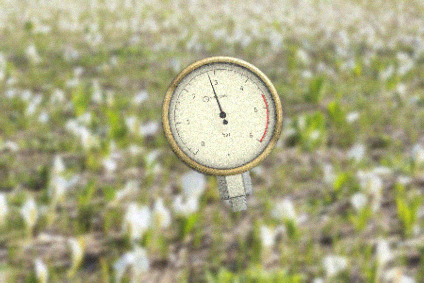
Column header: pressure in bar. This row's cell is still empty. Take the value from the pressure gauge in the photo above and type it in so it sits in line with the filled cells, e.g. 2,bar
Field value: 2.8,bar
